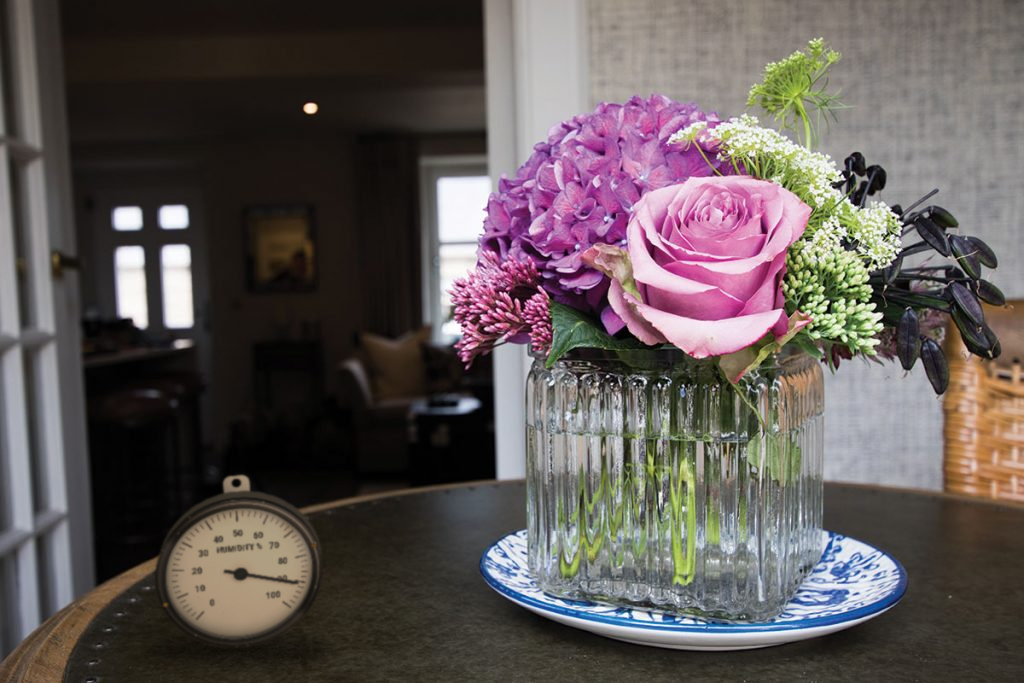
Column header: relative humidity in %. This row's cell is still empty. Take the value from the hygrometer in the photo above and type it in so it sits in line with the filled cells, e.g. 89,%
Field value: 90,%
